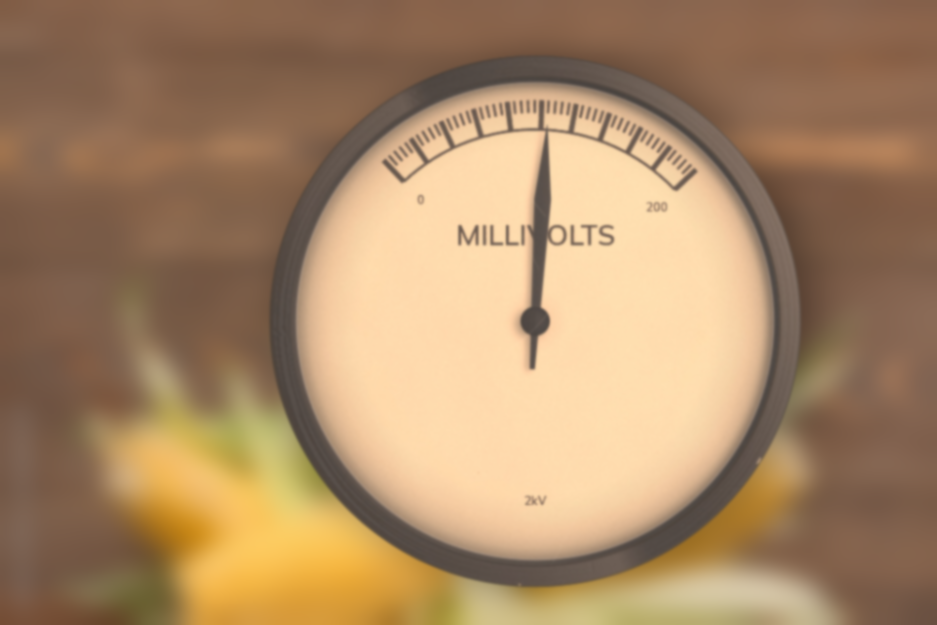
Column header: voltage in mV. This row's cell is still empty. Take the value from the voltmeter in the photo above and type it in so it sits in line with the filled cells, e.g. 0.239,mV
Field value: 104,mV
